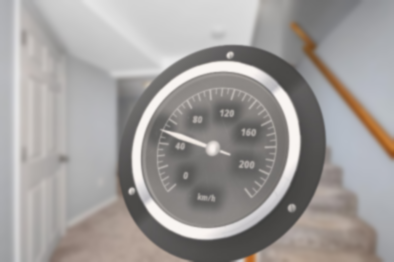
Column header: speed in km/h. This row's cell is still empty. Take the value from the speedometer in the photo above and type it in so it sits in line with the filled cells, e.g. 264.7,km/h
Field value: 50,km/h
